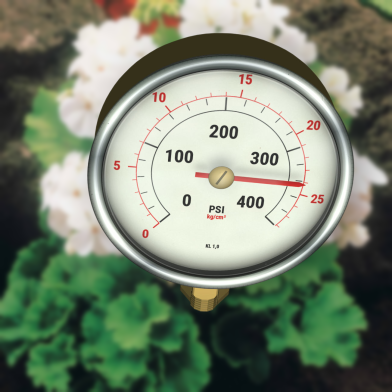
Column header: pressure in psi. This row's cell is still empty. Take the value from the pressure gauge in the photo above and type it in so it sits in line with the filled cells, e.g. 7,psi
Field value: 340,psi
